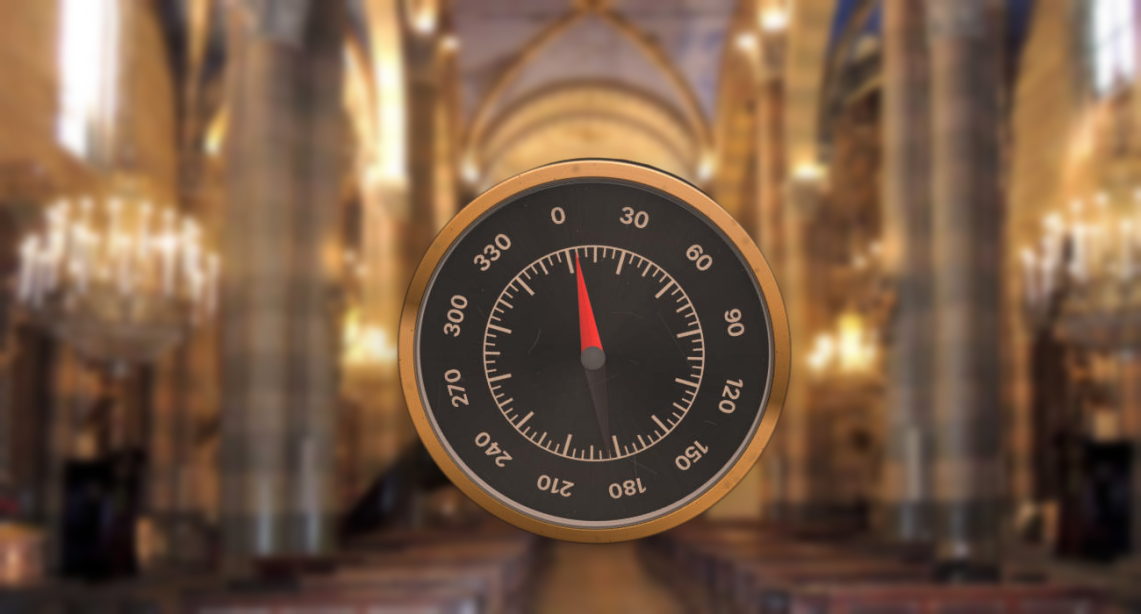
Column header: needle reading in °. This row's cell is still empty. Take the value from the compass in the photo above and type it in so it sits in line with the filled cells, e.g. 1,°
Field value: 5,°
